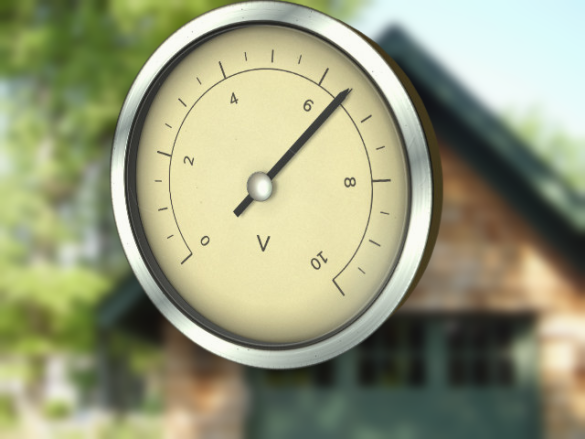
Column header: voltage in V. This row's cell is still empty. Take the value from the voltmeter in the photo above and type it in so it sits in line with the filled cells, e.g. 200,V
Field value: 6.5,V
